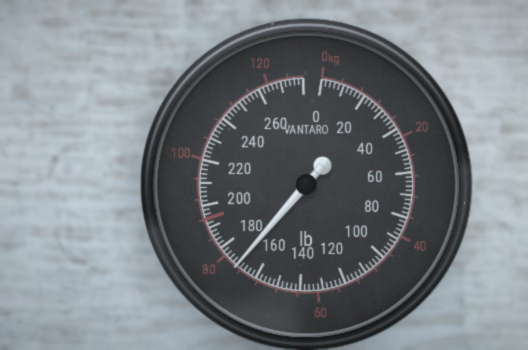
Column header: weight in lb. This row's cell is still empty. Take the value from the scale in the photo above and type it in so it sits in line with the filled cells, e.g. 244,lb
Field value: 170,lb
